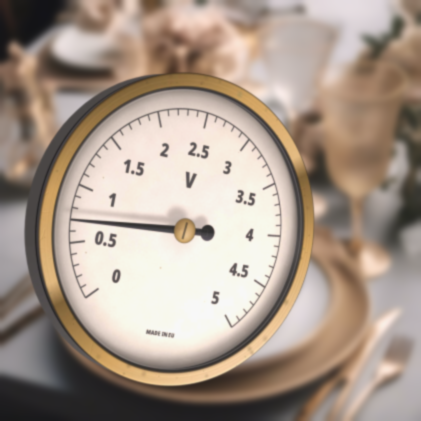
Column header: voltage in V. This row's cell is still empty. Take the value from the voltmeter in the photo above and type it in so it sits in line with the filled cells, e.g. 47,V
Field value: 0.7,V
